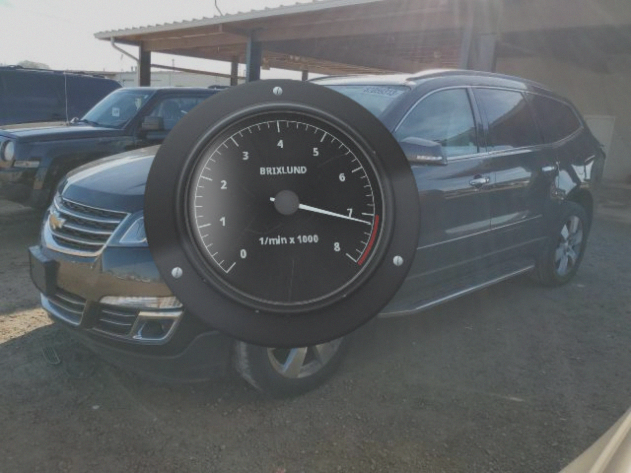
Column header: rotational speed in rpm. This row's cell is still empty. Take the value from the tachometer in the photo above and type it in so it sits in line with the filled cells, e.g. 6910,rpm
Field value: 7200,rpm
